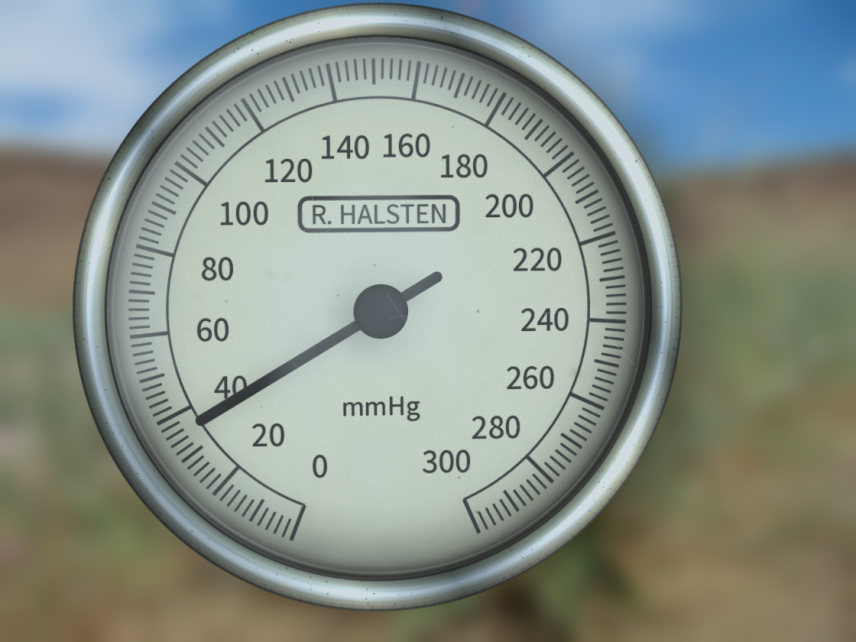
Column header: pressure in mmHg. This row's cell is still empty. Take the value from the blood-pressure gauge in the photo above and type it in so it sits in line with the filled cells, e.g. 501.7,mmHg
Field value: 36,mmHg
